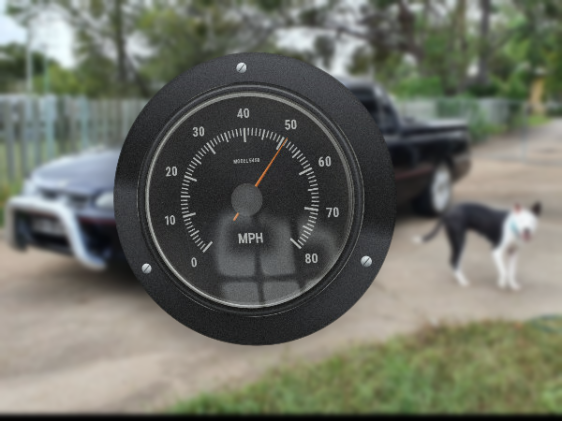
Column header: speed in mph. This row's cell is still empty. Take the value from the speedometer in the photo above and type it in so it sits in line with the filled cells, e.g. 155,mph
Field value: 51,mph
